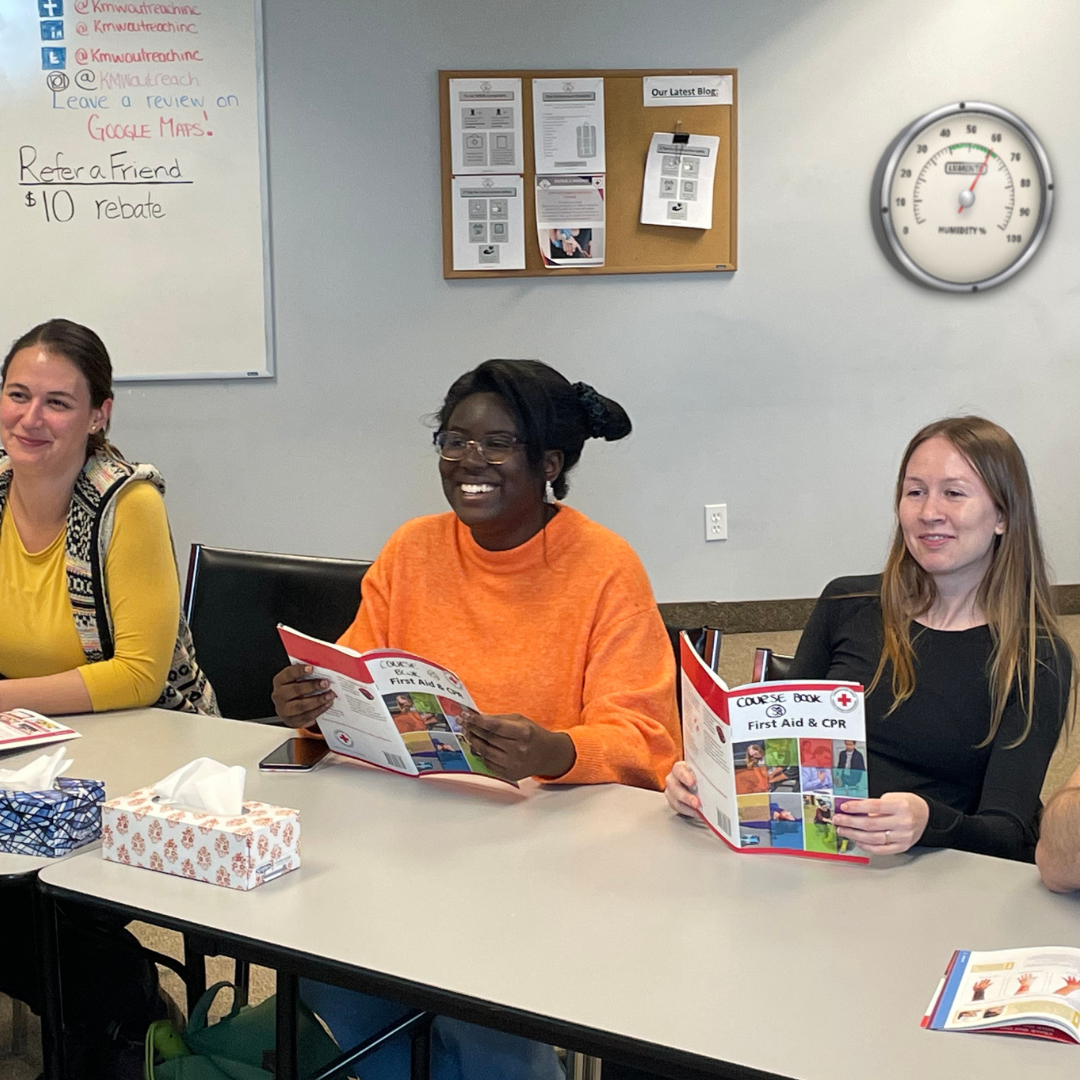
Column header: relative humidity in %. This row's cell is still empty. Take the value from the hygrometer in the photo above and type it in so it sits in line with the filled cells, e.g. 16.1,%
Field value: 60,%
